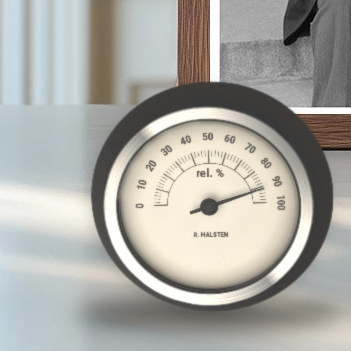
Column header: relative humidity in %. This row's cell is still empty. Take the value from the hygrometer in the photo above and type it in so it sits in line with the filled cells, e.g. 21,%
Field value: 90,%
